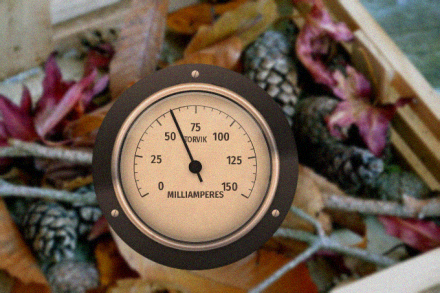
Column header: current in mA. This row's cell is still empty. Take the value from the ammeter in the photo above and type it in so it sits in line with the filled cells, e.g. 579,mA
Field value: 60,mA
